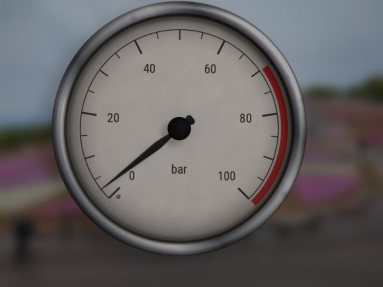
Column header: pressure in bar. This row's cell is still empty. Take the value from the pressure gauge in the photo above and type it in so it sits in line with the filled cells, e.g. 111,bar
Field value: 2.5,bar
